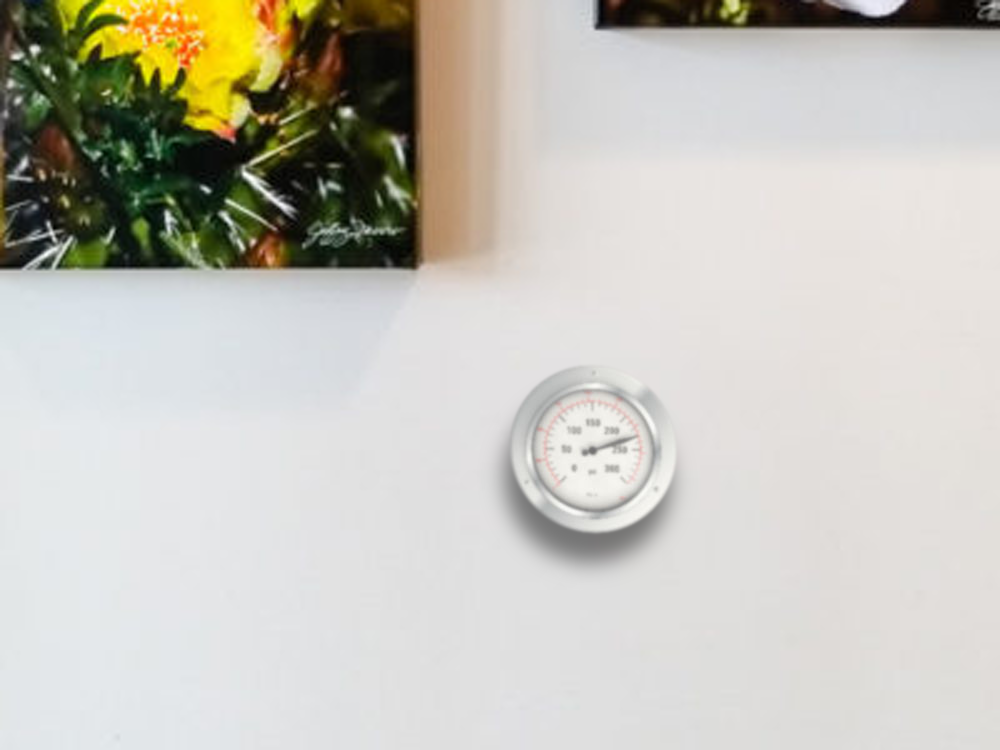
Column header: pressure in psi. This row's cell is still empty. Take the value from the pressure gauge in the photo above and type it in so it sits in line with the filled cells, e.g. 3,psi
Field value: 230,psi
